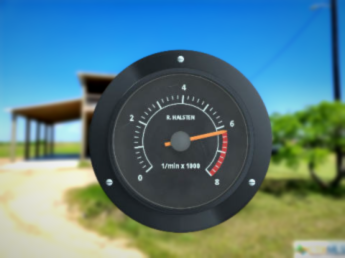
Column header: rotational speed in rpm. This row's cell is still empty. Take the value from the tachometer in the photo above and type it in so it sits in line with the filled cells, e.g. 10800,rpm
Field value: 6200,rpm
